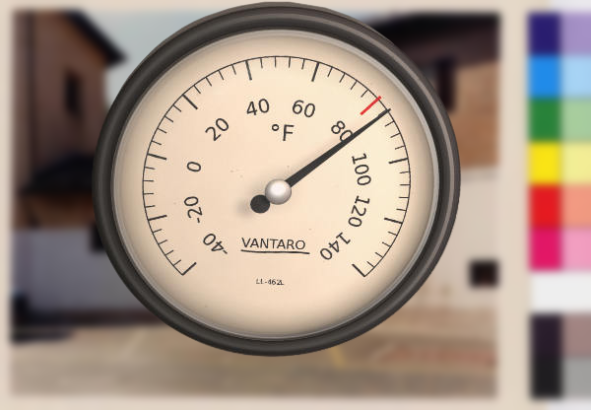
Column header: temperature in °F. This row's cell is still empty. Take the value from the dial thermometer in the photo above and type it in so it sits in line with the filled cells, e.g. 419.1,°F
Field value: 84,°F
